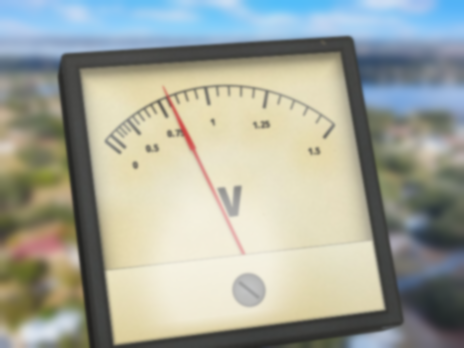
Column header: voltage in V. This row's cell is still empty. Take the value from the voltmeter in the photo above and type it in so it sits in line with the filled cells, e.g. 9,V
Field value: 0.8,V
